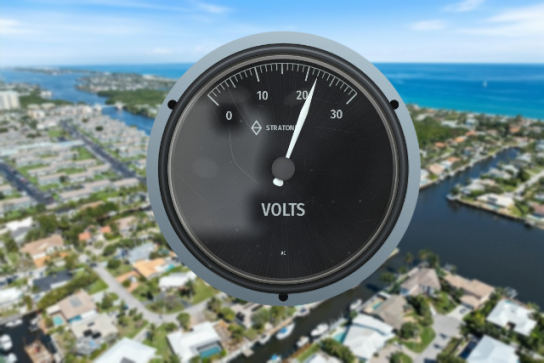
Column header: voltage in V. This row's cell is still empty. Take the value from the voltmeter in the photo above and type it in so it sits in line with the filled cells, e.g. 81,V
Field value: 22,V
